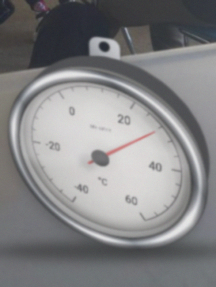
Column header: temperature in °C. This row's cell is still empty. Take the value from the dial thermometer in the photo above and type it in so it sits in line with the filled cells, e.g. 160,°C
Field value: 28,°C
